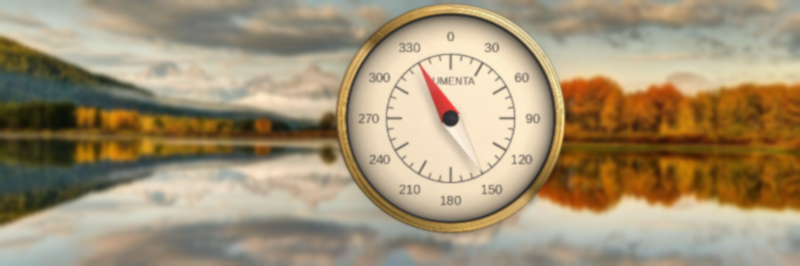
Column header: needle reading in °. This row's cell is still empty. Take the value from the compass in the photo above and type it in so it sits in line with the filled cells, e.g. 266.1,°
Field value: 330,°
